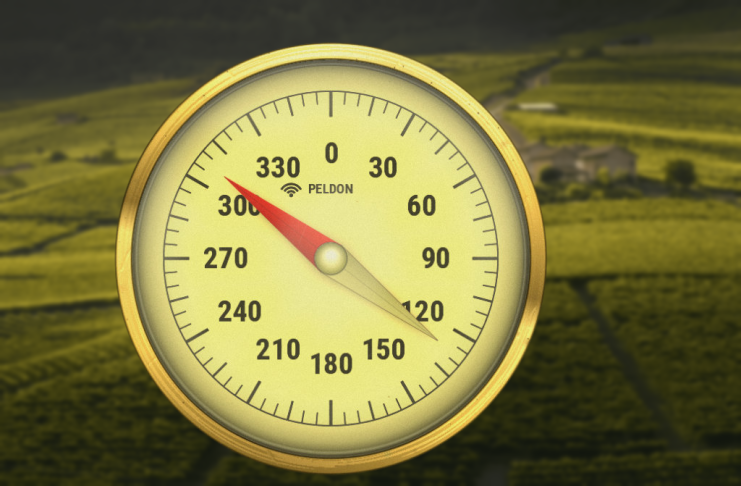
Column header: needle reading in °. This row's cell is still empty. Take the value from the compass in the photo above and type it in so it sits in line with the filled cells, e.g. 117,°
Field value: 307.5,°
